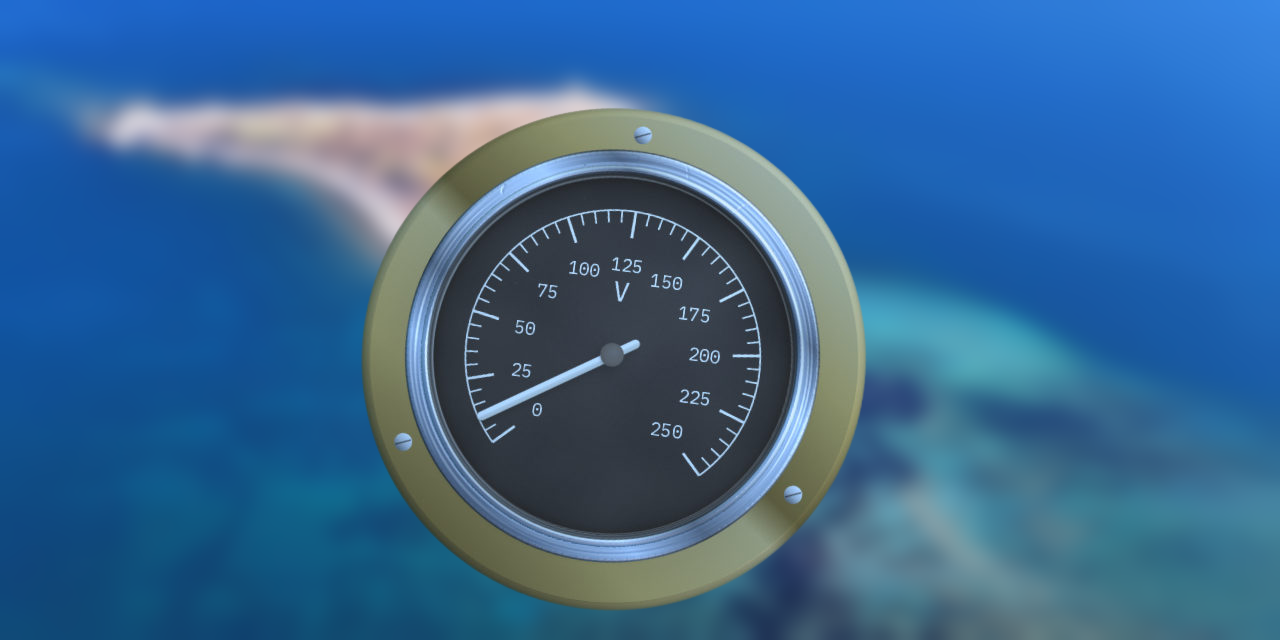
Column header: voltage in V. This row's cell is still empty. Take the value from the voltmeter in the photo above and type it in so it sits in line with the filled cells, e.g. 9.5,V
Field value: 10,V
